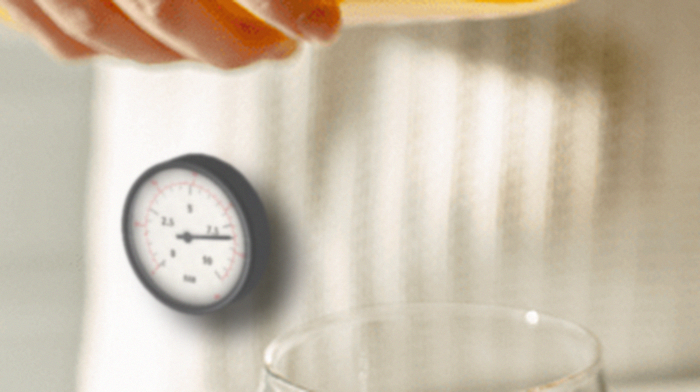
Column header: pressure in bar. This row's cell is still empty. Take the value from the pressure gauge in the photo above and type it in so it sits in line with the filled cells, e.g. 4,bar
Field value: 8,bar
